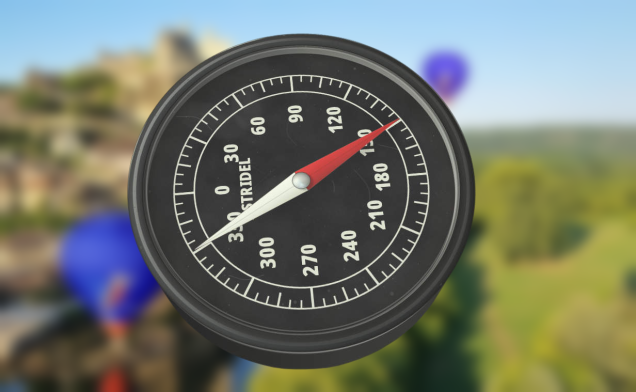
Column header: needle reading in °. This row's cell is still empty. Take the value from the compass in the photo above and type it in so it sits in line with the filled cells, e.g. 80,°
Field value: 150,°
